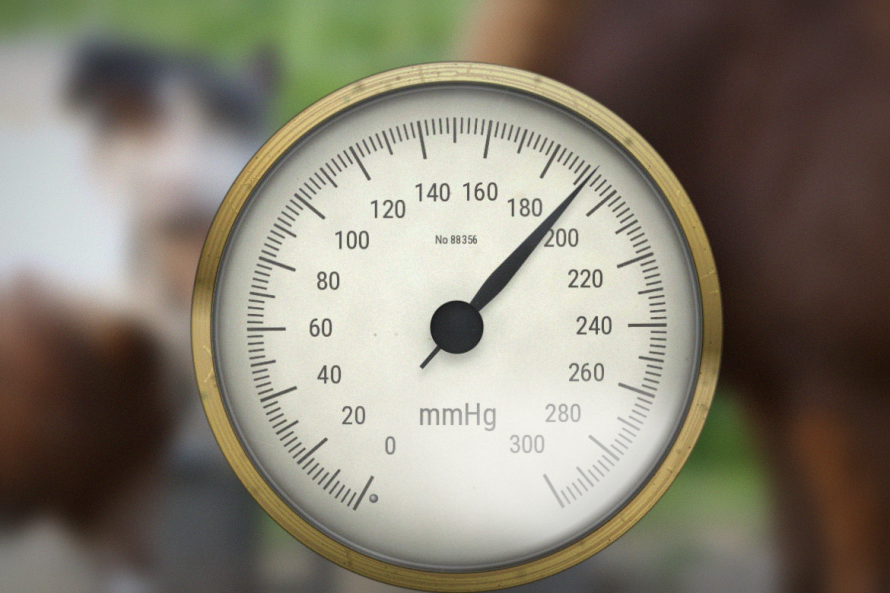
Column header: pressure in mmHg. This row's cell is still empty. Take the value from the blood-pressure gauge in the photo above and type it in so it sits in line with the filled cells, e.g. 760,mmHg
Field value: 192,mmHg
